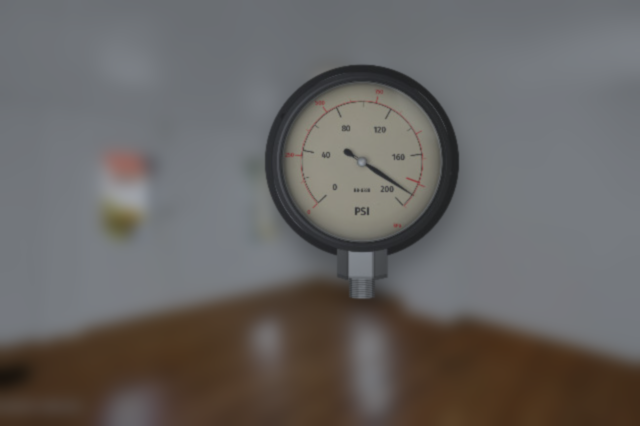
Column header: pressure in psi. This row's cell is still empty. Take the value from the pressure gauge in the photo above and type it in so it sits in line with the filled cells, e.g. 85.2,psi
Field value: 190,psi
